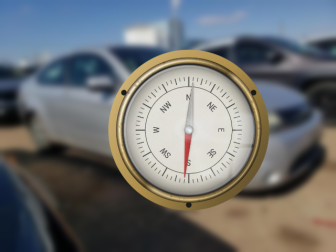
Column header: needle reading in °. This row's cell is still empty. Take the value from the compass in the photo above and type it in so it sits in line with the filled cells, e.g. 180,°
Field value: 185,°
